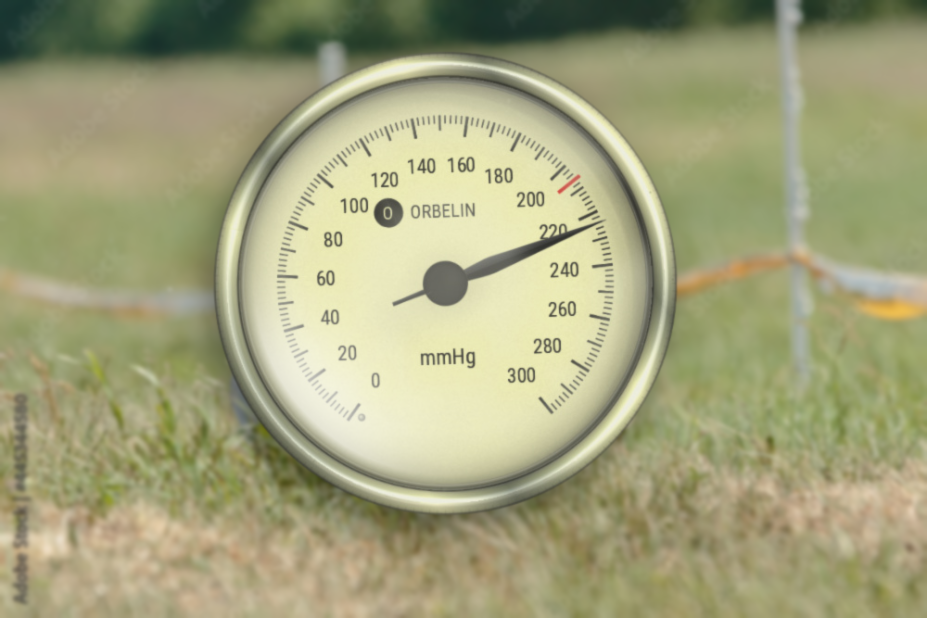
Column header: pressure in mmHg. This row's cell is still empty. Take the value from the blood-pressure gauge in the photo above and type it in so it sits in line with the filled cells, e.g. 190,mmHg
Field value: 224,mmHg
